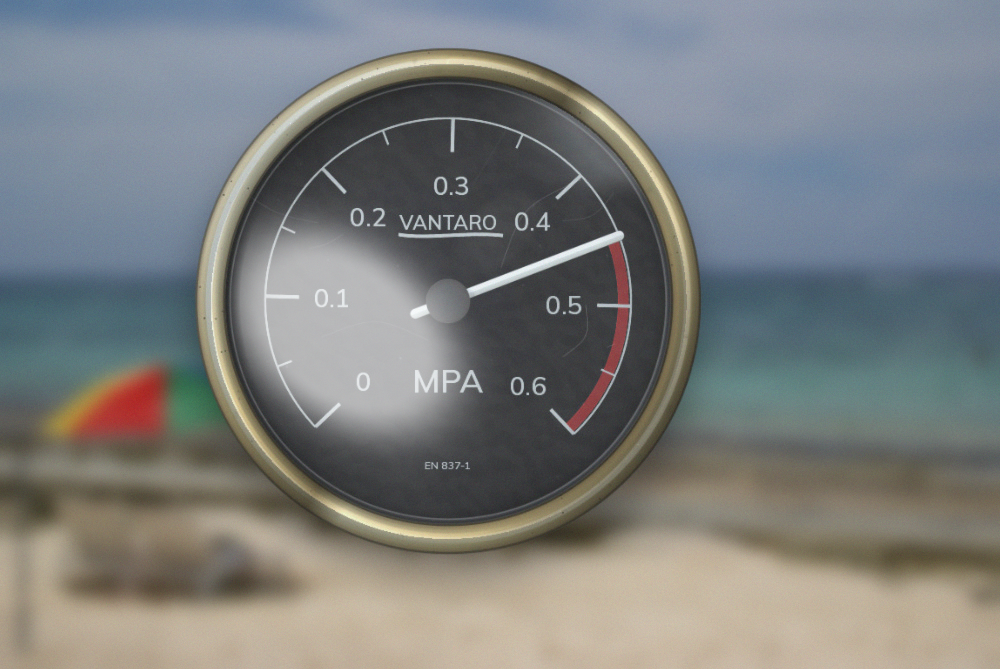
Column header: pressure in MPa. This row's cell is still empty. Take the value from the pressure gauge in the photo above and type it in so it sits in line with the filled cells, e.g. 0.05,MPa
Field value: 0.45,MPa
